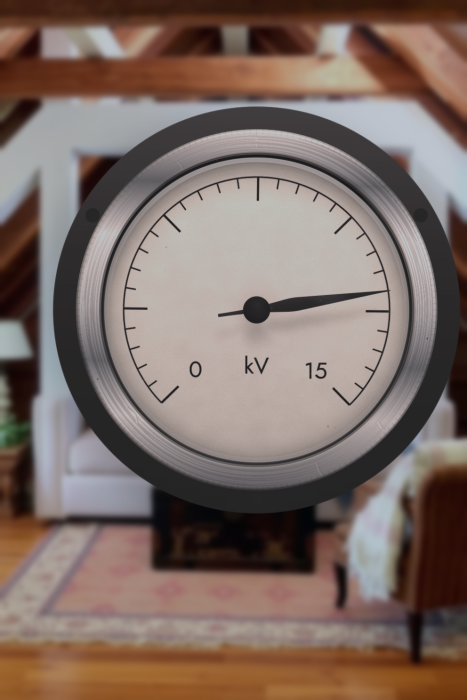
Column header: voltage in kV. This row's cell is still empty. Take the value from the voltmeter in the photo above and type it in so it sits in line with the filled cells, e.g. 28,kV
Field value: 12,kV
